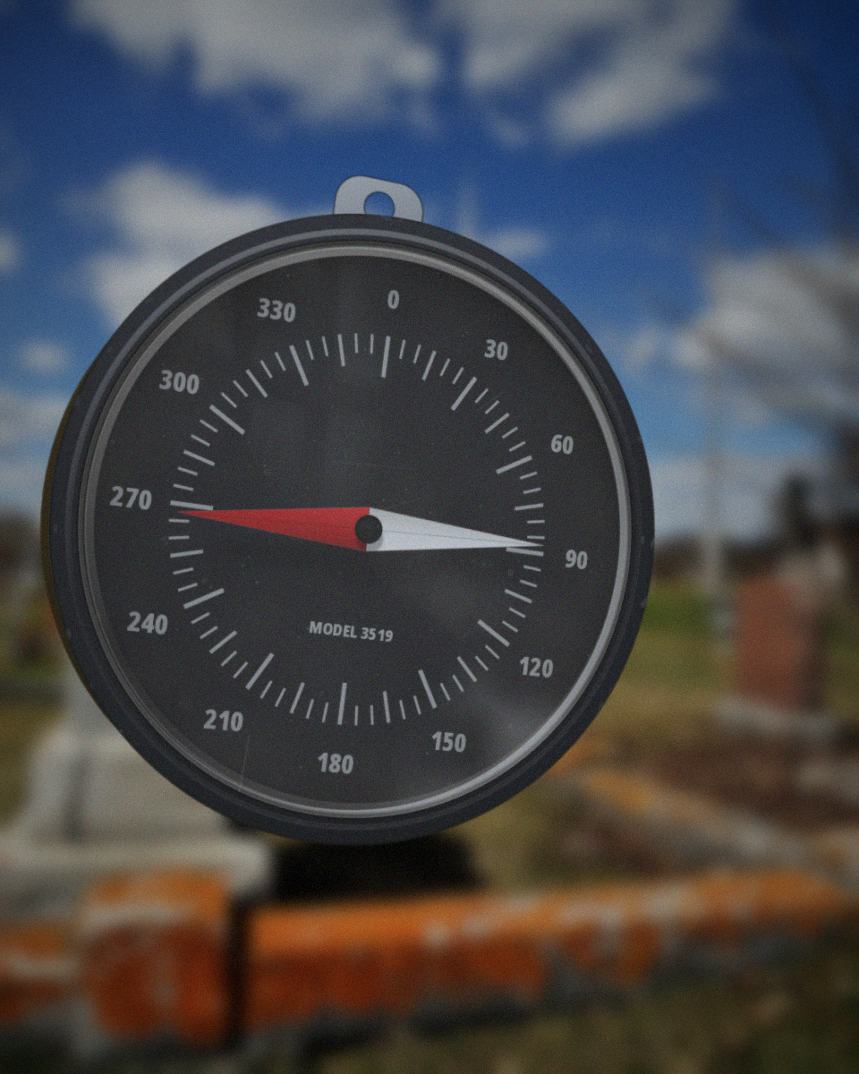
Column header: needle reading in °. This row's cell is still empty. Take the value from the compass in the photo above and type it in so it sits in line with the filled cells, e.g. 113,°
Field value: 267.5,°
